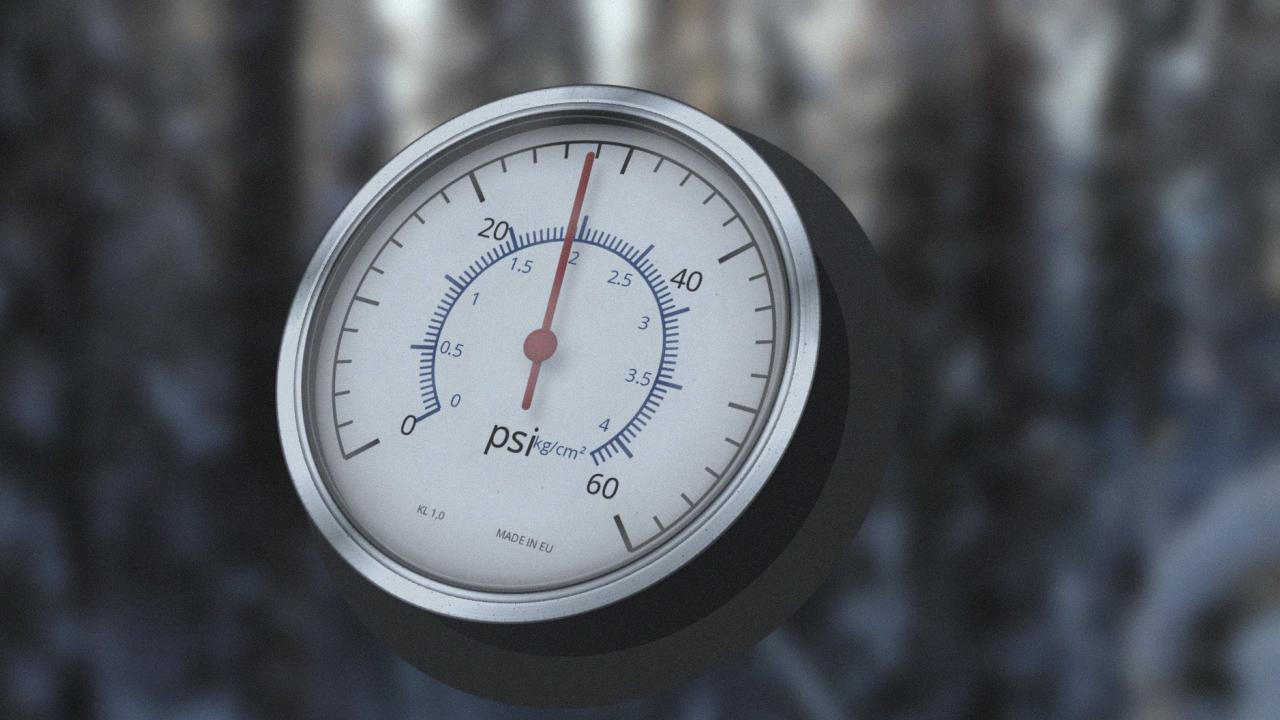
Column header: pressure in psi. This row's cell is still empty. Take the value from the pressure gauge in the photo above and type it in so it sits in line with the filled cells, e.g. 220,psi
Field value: 28,psi
